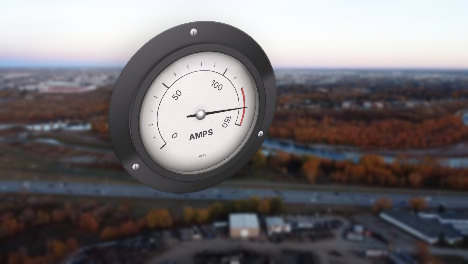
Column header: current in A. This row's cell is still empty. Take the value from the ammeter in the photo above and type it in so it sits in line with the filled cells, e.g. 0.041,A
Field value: 135,A
